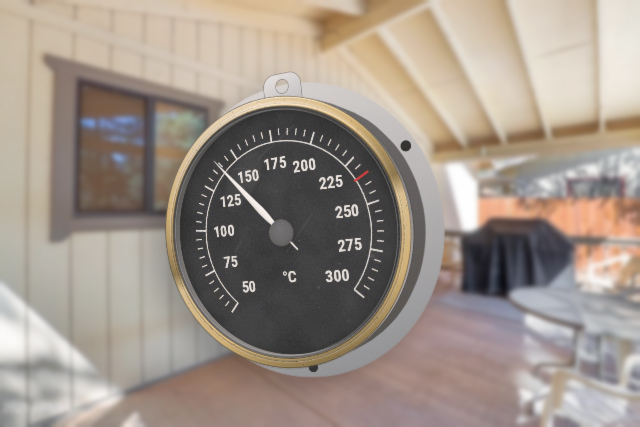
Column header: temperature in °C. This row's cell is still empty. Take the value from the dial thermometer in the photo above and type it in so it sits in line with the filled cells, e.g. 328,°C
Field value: 140,°C
